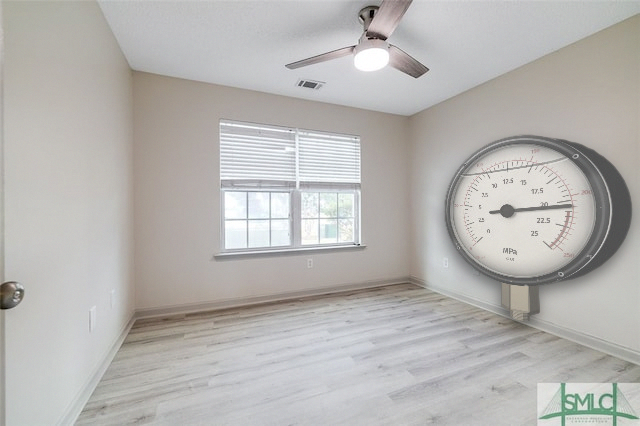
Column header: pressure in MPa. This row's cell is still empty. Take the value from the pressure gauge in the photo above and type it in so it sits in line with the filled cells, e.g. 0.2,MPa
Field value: 20.5,MPa
